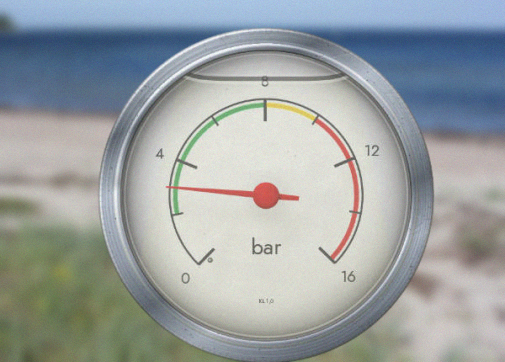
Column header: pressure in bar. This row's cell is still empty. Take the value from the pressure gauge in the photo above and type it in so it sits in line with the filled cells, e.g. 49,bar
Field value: 3,bar
